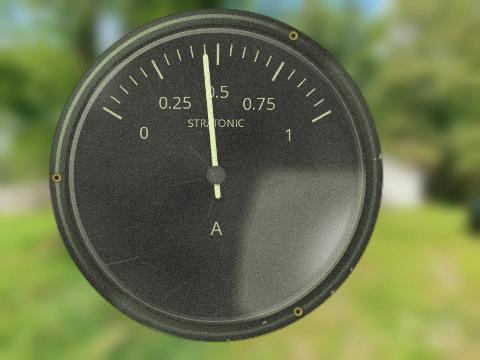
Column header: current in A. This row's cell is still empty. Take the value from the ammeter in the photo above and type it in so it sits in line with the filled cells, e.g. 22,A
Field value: 0.45,A
